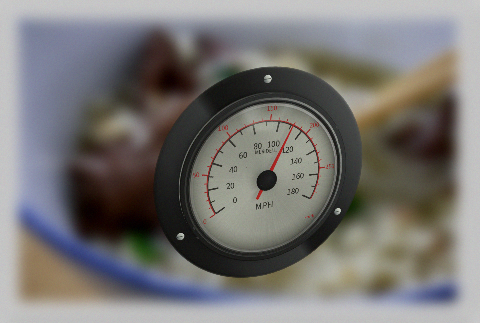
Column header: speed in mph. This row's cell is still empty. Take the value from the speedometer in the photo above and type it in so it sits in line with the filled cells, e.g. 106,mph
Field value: 110,mph
